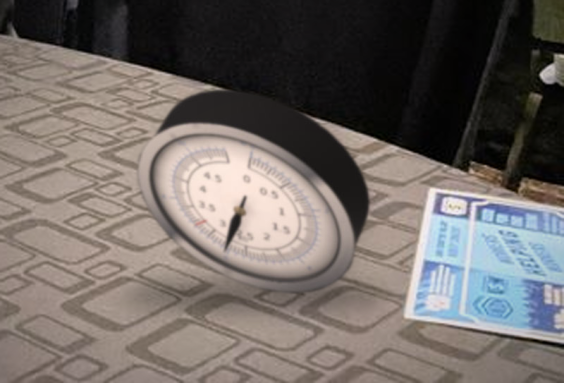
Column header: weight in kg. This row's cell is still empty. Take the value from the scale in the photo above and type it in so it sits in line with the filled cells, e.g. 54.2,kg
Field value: 2.75,kg
